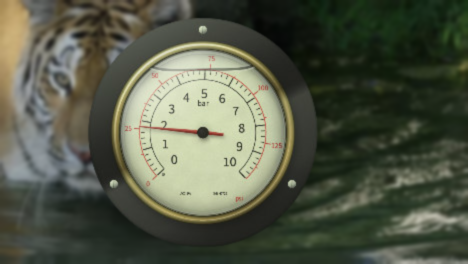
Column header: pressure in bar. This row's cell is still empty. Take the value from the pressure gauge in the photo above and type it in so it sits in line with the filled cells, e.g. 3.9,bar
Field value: 1.8,bar
